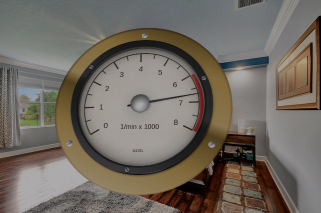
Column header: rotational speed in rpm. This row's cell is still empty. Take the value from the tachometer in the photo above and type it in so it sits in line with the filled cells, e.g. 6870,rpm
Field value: 6750,rpm
